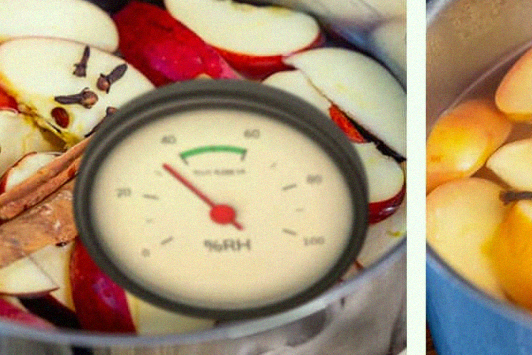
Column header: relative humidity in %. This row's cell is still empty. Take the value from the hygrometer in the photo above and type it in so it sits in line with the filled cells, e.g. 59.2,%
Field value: 35,%
